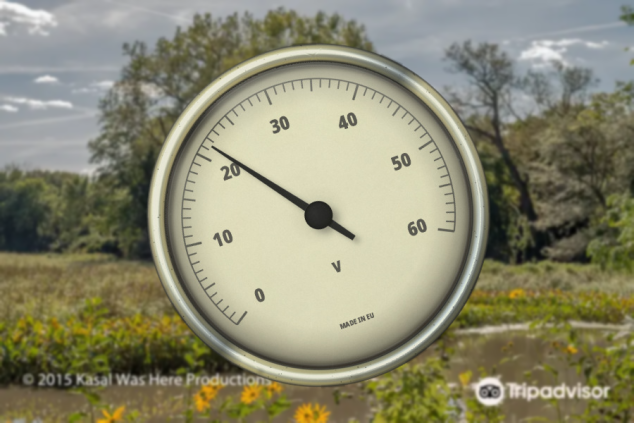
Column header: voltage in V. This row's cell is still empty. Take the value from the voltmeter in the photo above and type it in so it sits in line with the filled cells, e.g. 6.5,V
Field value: 21.5,V
